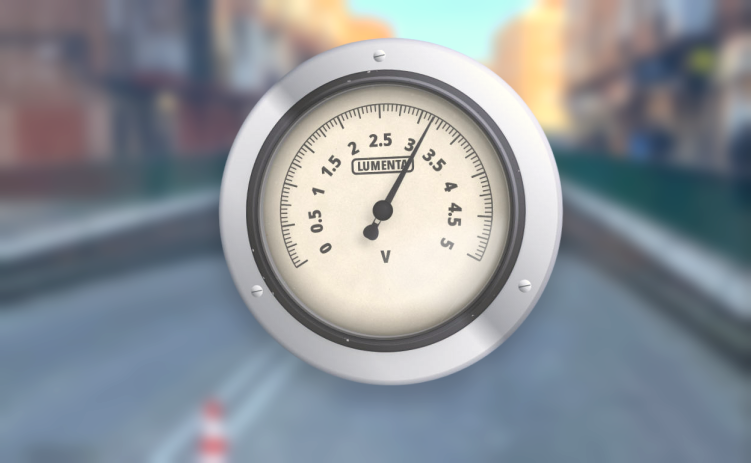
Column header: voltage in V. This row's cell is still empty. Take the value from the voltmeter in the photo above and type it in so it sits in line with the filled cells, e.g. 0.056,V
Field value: 3.15,V
